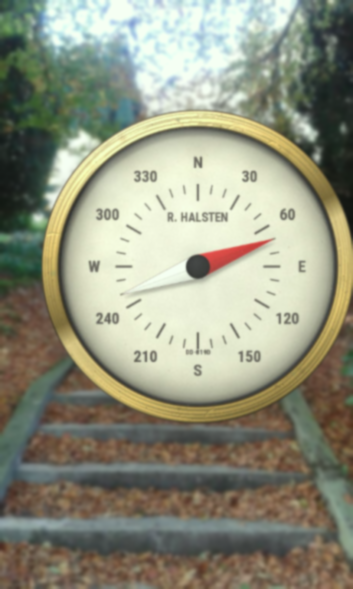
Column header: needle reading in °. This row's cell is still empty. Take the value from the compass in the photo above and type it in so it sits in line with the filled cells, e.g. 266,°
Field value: 70,°
